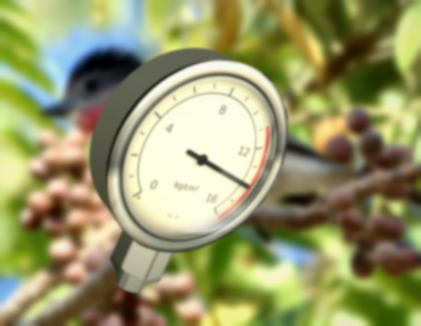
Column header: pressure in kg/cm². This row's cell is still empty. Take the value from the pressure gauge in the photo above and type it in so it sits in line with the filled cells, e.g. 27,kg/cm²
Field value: 14,kg/cm²
